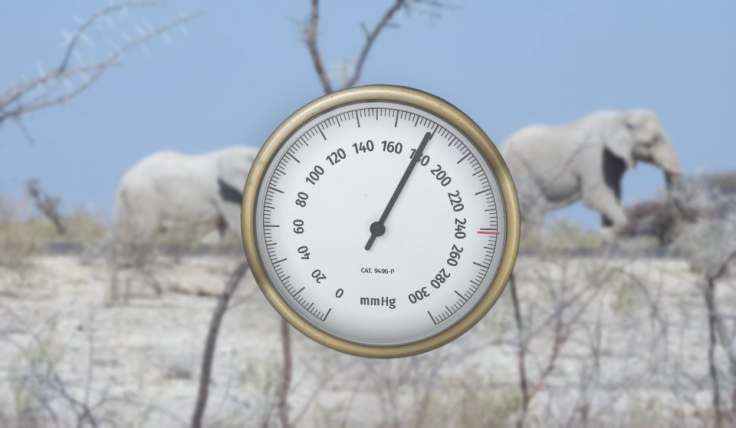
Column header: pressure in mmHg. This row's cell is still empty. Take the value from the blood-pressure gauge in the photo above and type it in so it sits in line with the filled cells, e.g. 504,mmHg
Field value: 178,mmHg
